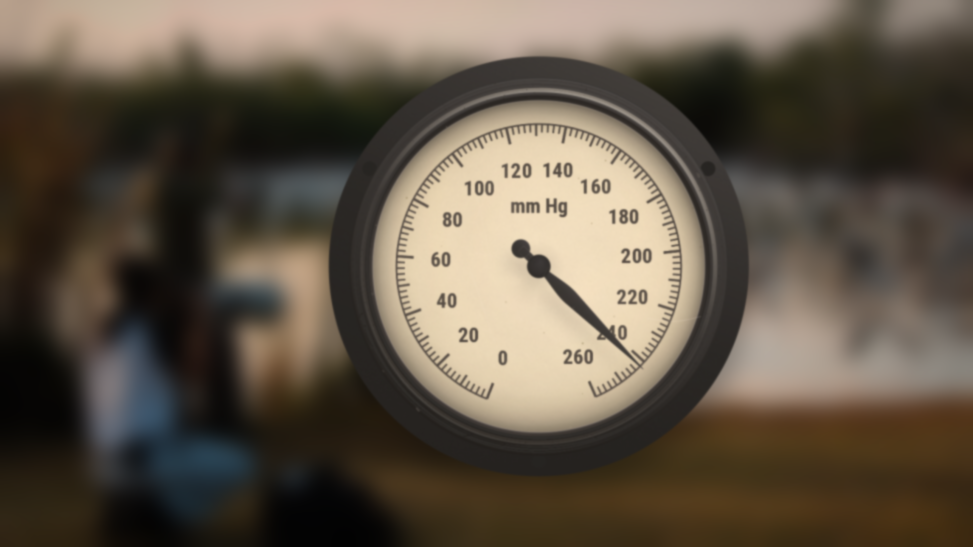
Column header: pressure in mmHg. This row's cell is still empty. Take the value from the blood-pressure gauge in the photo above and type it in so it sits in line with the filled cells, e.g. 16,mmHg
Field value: 242,mmHg
